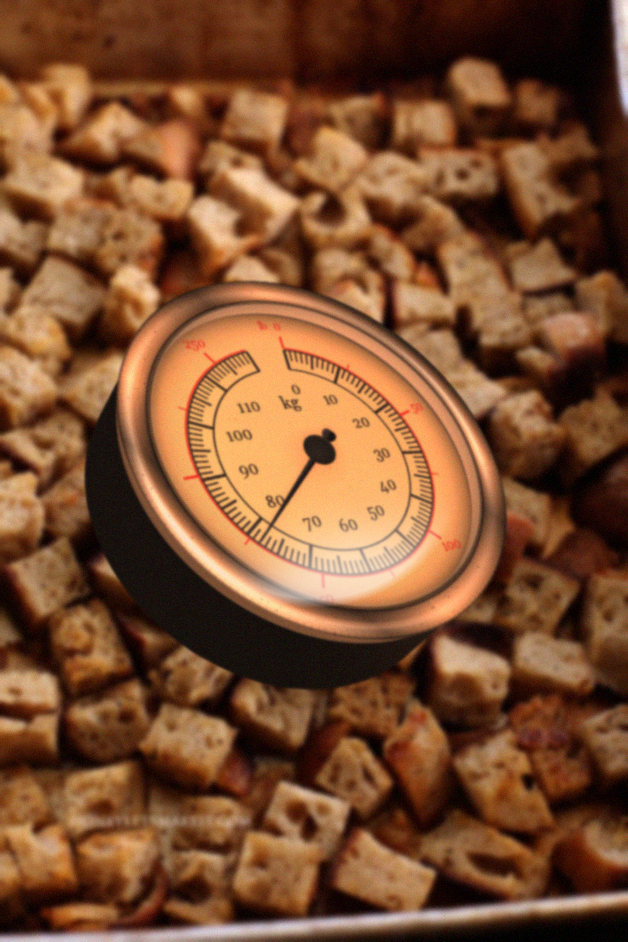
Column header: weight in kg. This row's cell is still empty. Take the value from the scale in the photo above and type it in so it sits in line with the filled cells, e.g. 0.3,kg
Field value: 78,kg
